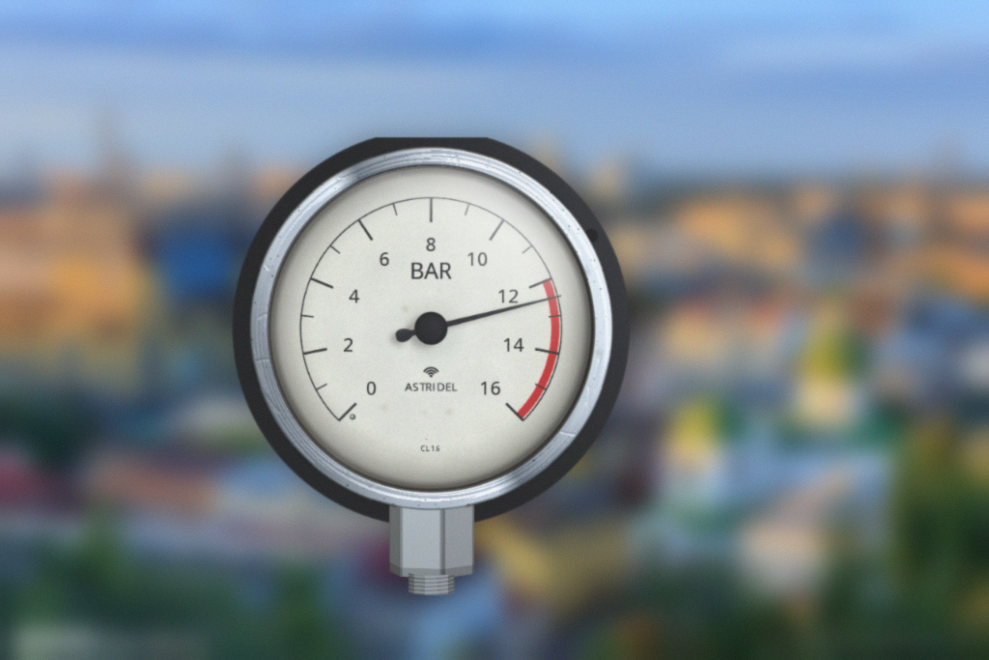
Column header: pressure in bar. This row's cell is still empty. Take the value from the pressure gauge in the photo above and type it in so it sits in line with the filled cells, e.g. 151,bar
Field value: 12.5,bar
